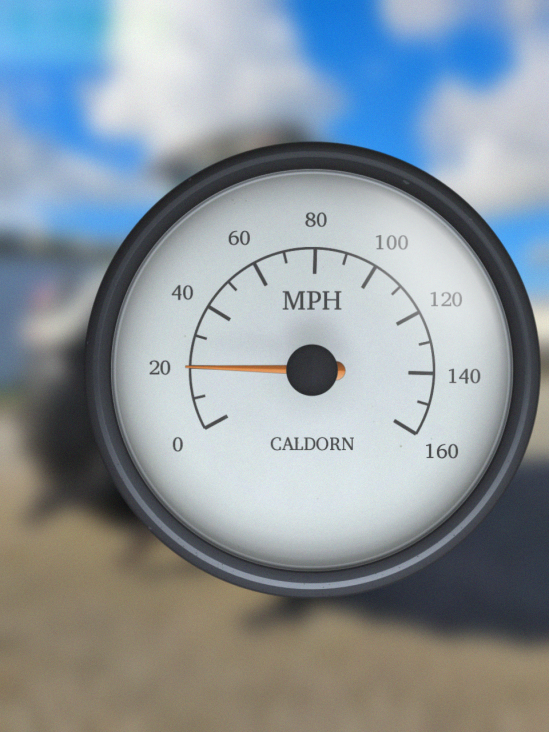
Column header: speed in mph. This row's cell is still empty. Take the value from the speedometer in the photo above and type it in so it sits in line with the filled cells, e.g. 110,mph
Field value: 20,mph
